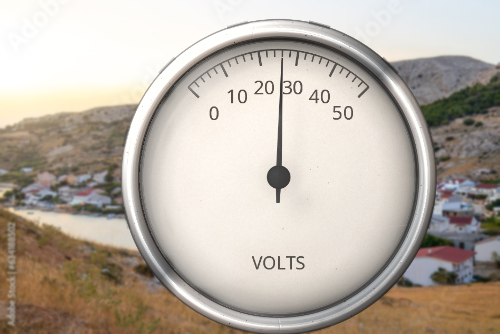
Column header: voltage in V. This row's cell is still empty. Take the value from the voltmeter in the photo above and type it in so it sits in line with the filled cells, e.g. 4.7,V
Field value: 26,V
